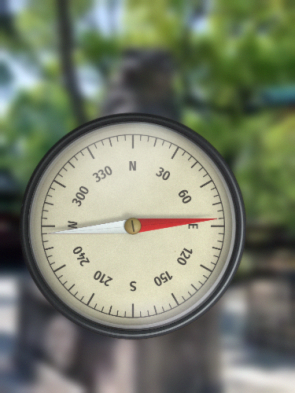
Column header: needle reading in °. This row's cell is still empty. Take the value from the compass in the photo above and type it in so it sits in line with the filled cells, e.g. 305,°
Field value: 85,°
